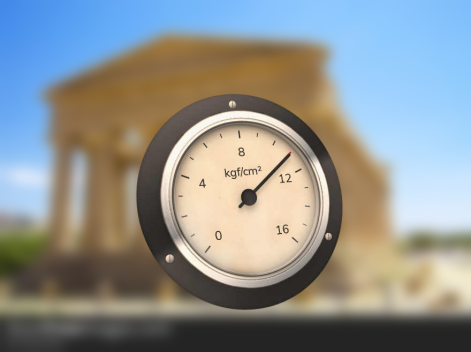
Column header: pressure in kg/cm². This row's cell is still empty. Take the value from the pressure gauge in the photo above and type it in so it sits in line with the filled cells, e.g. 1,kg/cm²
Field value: 11,kg/cm²
